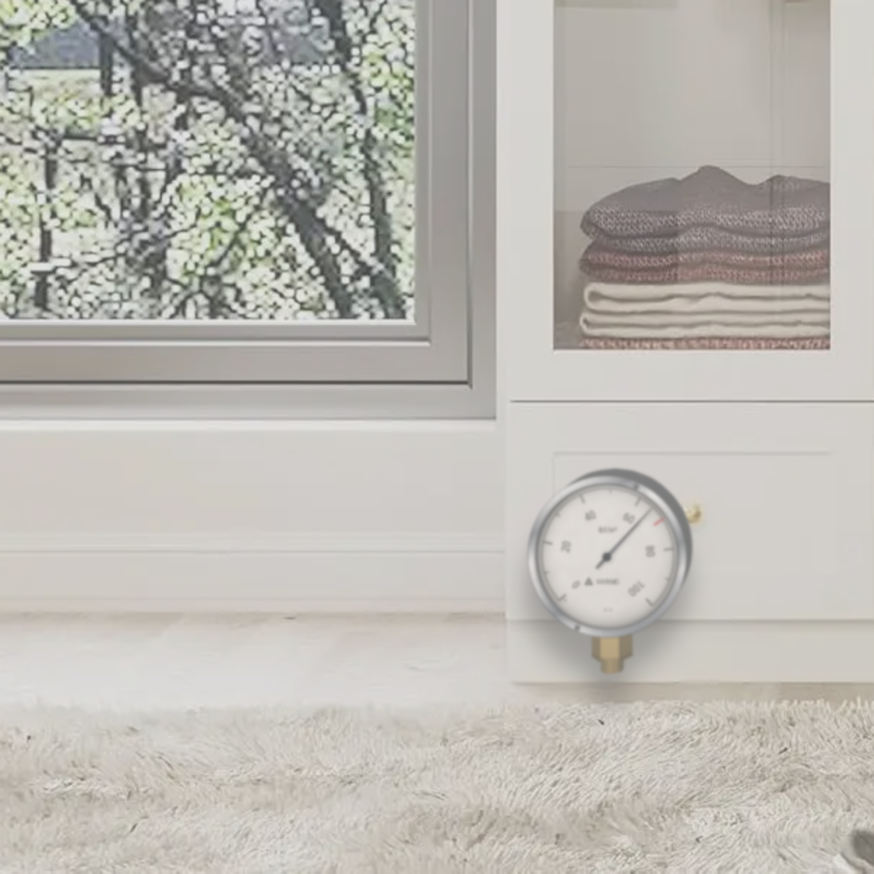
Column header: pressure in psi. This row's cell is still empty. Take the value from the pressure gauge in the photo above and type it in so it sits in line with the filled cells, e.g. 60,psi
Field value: 65,psi
